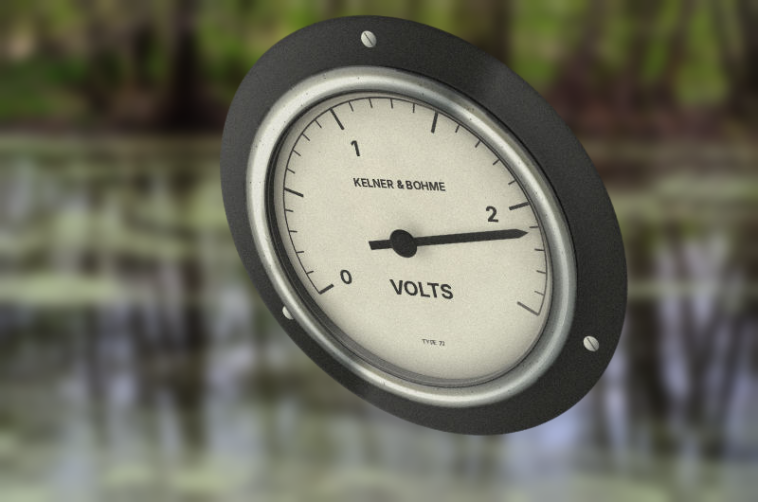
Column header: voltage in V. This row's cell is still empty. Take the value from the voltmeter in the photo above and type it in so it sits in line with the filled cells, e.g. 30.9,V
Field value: 2.1,V
